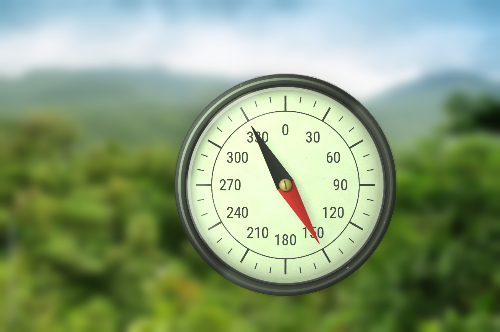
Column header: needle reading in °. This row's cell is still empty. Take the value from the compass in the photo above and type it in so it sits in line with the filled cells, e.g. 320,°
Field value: 150,°
